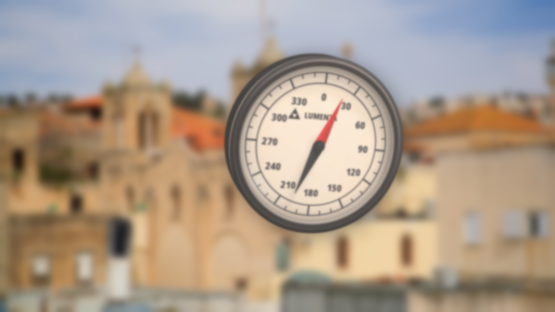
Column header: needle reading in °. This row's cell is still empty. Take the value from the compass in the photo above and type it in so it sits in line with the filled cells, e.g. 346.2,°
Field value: 20,°
